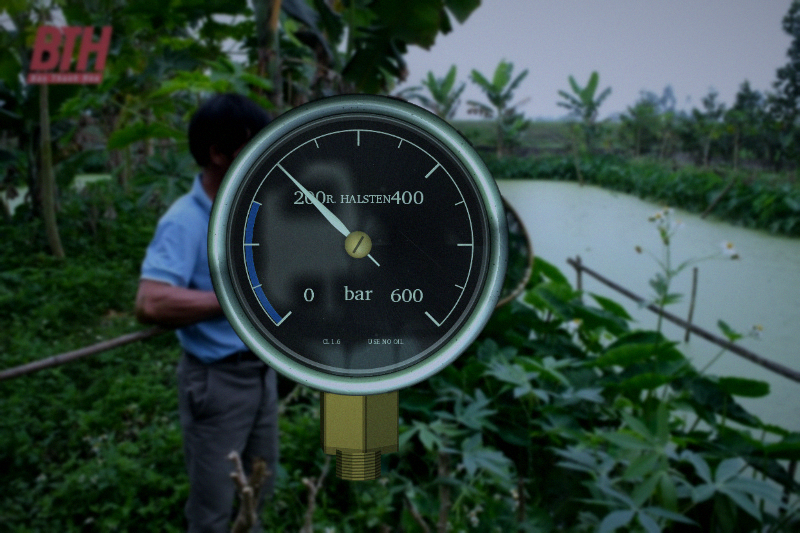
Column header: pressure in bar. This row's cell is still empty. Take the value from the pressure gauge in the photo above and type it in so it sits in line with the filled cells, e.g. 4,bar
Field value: 200,bar
